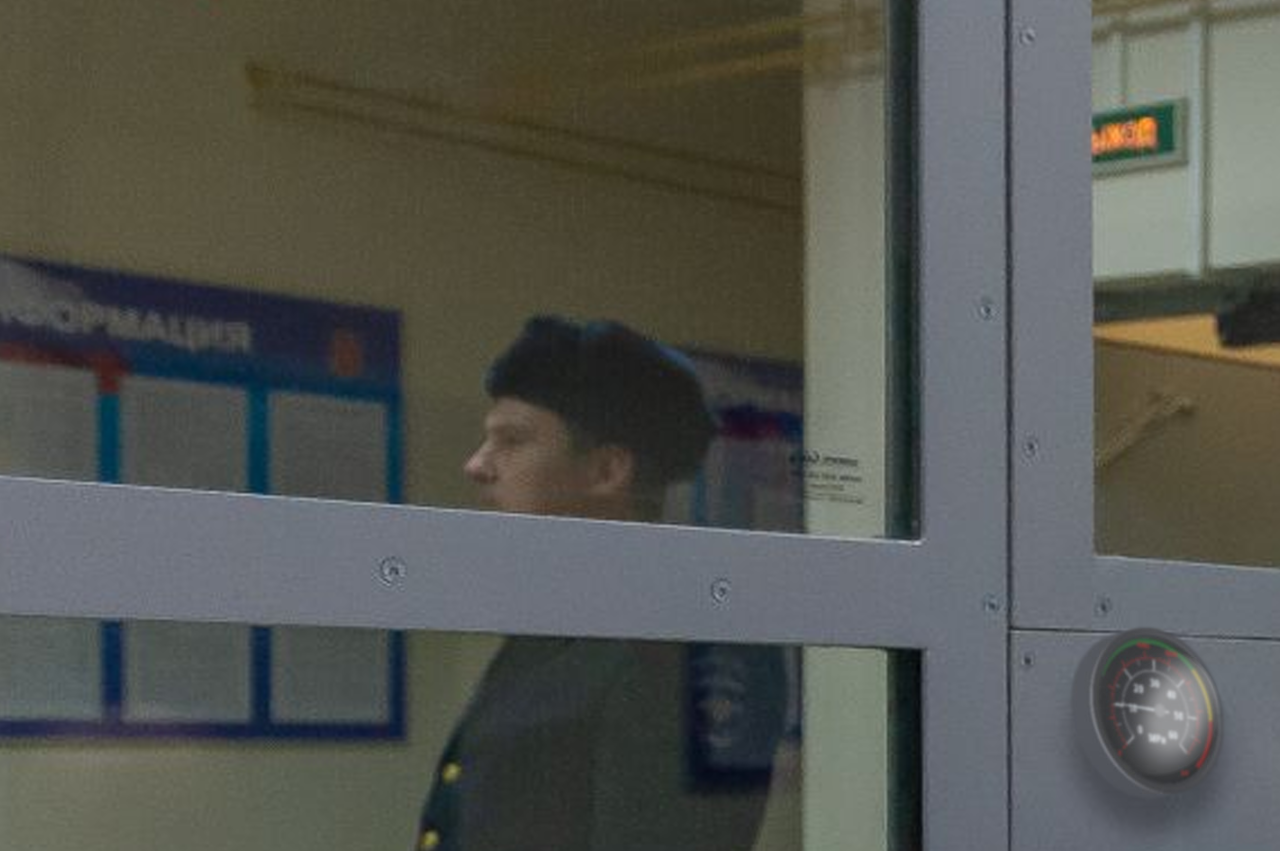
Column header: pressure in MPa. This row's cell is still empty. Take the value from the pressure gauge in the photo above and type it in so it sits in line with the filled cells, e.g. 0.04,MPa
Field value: 10,MPa
